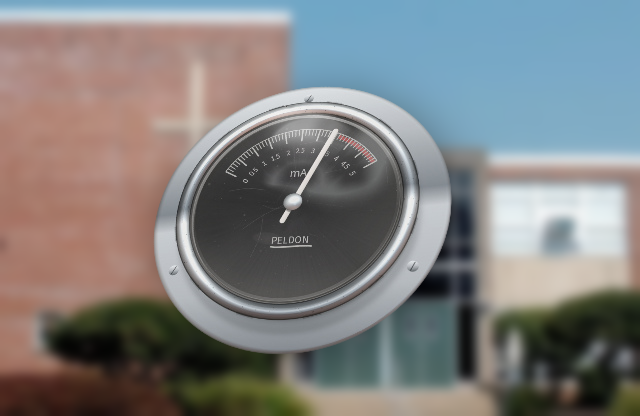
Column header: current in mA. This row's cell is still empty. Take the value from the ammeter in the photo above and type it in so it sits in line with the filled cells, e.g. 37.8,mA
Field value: 3.5,mA
